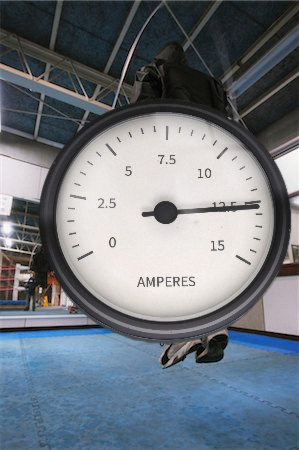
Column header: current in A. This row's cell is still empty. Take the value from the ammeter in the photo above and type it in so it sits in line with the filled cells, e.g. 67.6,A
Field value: 12.75,A
